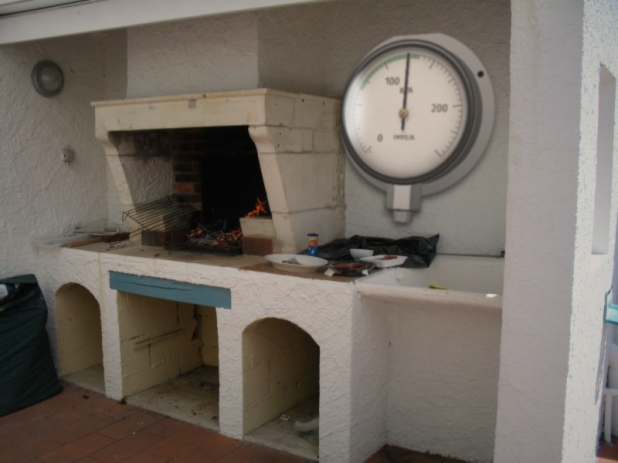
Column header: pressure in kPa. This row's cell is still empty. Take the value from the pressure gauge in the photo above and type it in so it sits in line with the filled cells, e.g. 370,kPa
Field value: 125,kPa
